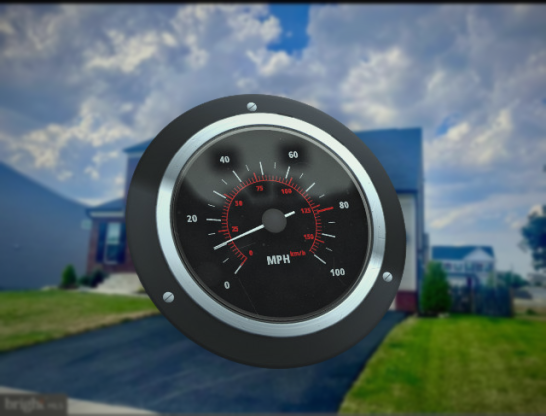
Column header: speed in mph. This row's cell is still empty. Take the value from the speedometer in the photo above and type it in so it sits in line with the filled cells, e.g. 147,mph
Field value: 10,mph
